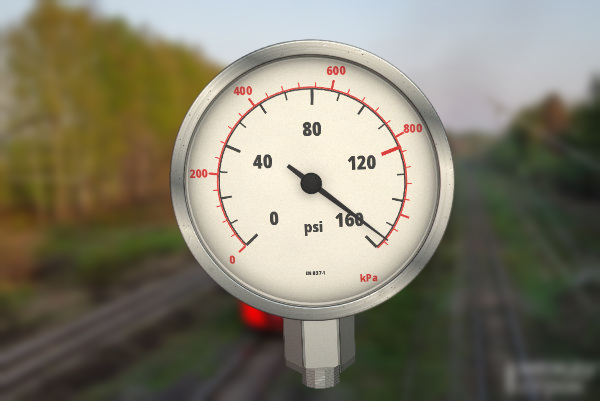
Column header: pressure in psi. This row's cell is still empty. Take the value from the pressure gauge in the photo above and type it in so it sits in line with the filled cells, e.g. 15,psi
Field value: 155,psi
